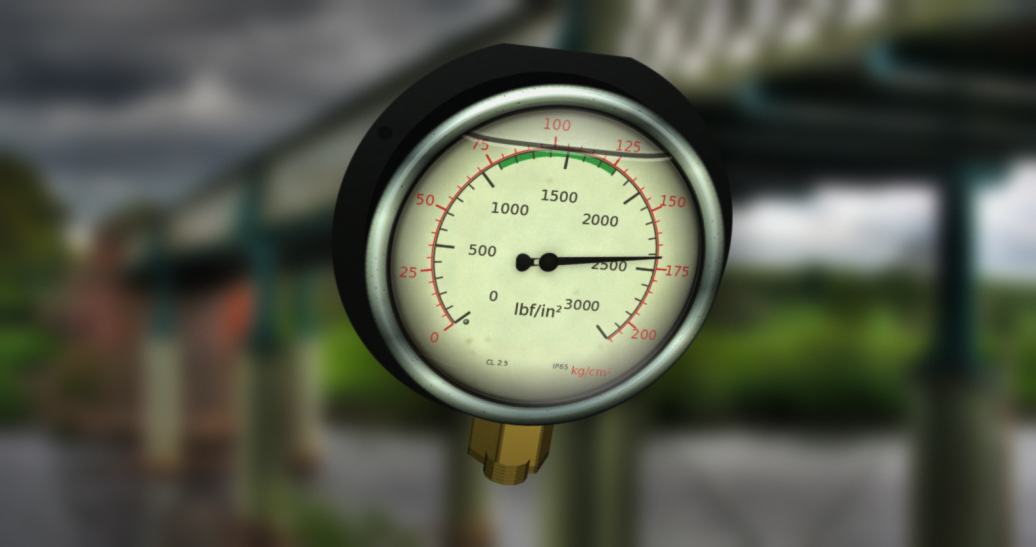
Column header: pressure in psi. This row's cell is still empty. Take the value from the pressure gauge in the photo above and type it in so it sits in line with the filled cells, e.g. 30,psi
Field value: 2400,psi
